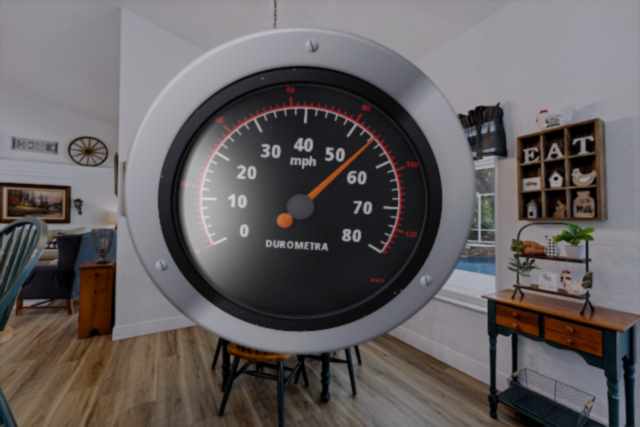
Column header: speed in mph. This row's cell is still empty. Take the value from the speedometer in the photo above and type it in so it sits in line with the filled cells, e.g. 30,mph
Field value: 54,mph
